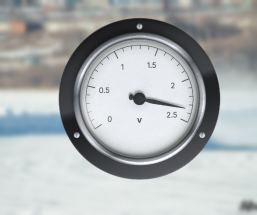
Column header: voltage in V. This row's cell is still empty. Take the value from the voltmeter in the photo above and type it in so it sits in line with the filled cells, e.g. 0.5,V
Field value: 2.35,V
